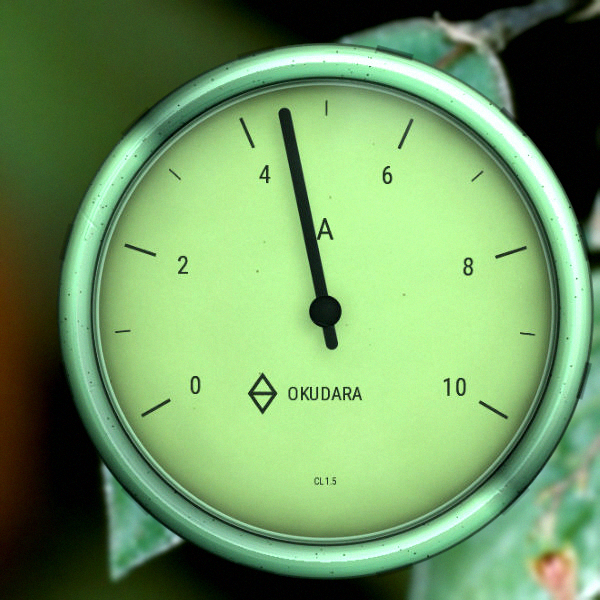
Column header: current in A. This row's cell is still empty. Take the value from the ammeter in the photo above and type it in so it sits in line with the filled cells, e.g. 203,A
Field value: 4.5,A
